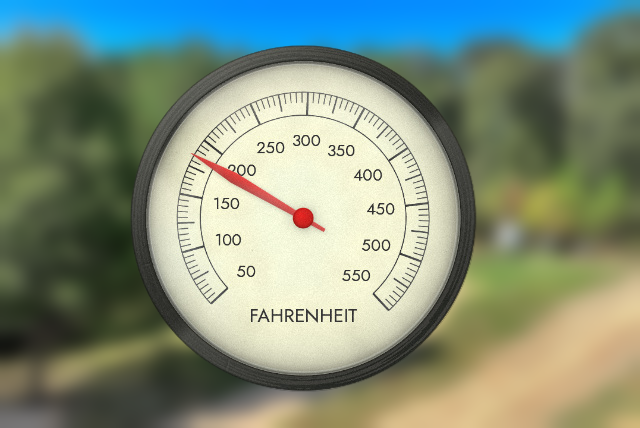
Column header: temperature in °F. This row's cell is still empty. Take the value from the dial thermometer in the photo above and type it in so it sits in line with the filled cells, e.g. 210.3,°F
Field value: 185,°F
